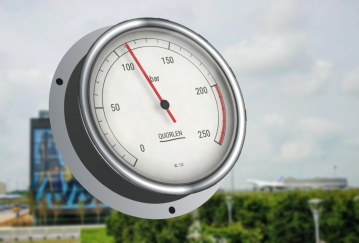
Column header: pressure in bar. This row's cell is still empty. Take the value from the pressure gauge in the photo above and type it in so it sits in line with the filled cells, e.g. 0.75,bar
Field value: 110,bar
